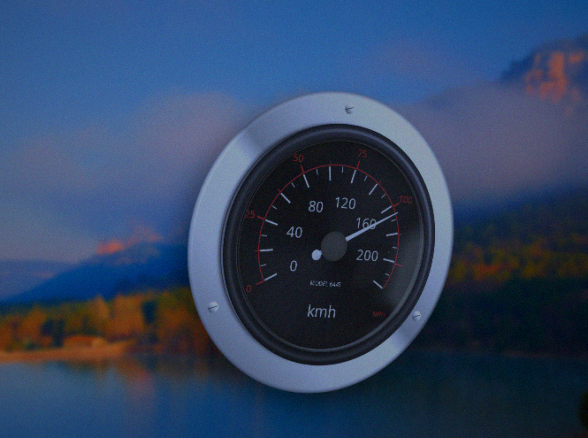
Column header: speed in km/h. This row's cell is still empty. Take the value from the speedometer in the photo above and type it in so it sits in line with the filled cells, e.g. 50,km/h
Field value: 165,km/h
